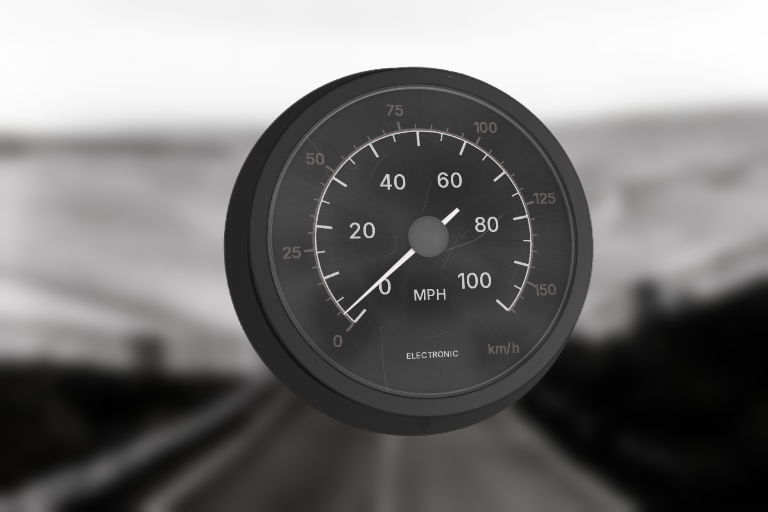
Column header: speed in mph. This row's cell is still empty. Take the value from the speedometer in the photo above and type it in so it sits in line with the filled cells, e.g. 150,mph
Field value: 2.5,mph
